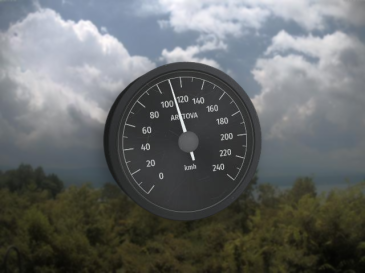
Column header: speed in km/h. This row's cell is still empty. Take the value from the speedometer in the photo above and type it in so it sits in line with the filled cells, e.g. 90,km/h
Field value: 110,km/h
